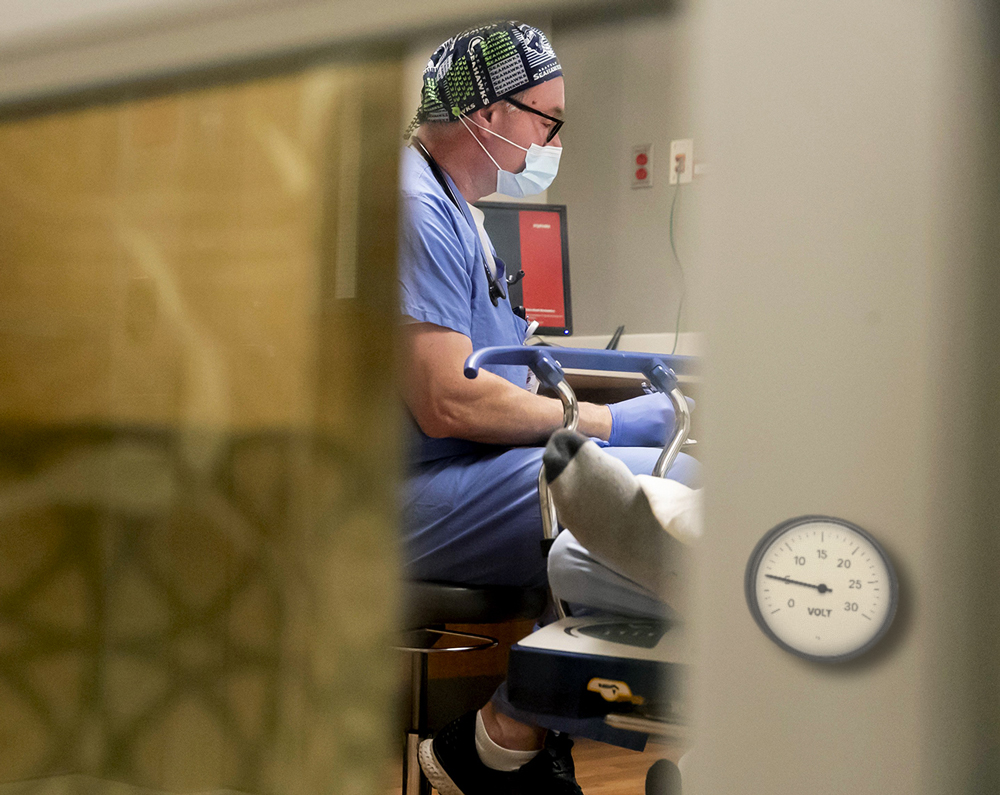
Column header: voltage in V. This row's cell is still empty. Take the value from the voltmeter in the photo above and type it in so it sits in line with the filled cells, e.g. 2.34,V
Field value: 5,V
